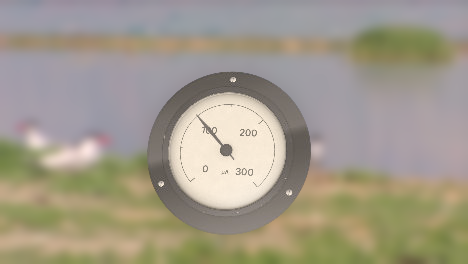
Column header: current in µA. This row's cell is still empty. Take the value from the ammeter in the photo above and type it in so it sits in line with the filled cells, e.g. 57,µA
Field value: 100,µA
